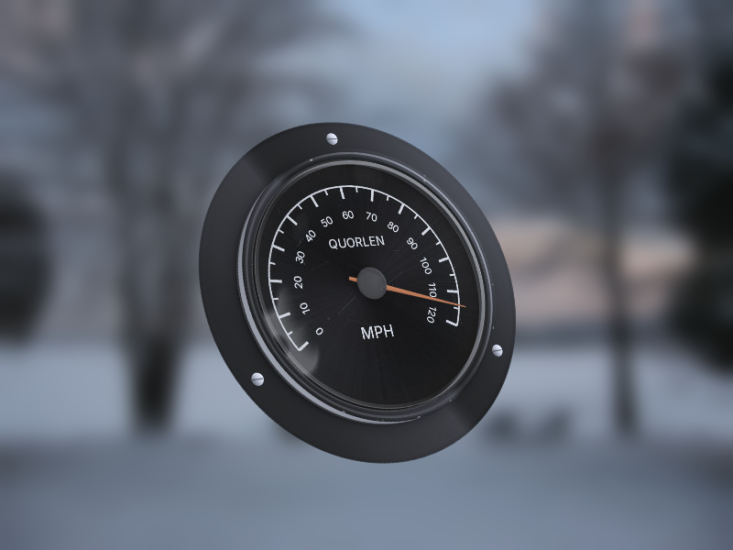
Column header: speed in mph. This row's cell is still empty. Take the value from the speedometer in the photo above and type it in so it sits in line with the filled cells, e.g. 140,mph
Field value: 115,mph
